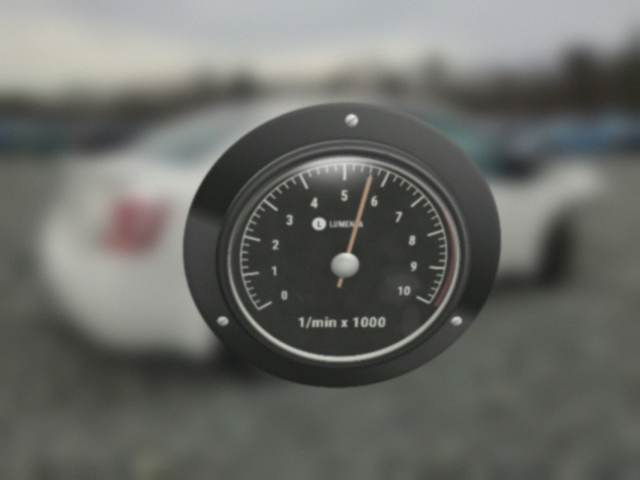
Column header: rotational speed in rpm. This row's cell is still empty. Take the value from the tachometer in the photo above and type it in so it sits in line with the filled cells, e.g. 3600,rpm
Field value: 5600,rpm
